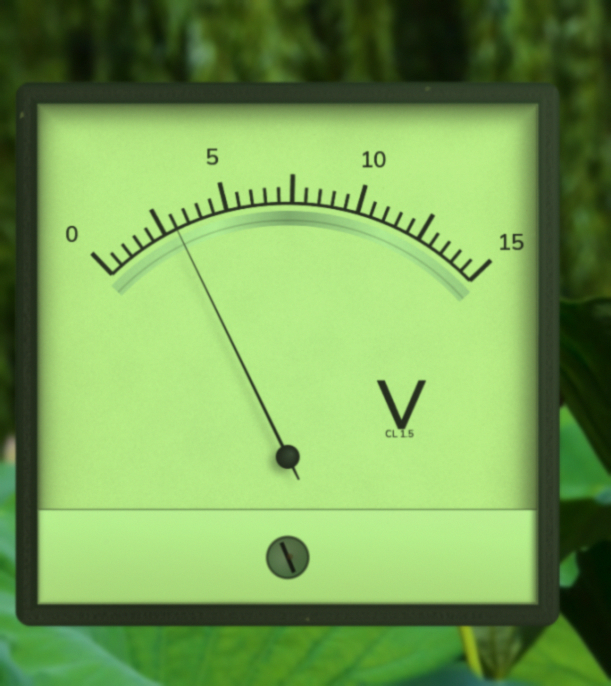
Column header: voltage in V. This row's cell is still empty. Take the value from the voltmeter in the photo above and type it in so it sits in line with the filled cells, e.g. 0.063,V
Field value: 3,V
